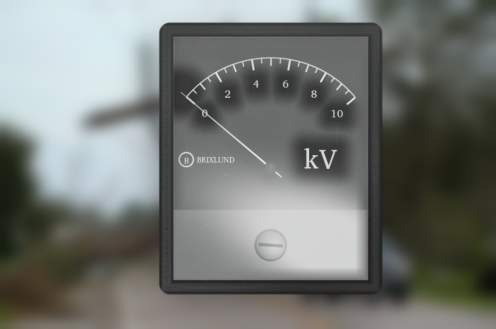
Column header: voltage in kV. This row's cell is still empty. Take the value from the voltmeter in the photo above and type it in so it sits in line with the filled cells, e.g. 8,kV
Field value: 0,kV
